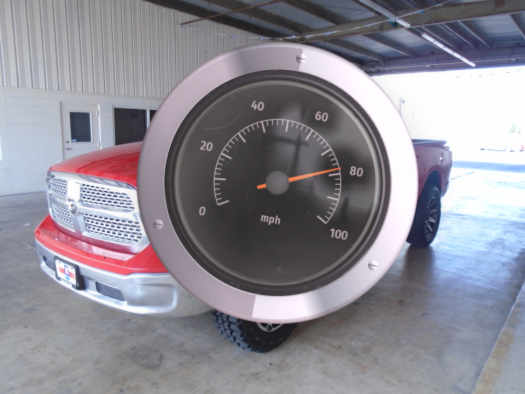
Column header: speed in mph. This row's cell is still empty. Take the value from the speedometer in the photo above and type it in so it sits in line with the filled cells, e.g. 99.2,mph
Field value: 78,mph
